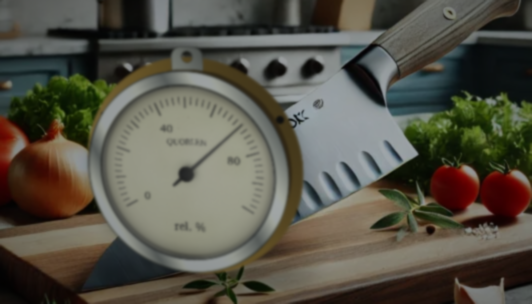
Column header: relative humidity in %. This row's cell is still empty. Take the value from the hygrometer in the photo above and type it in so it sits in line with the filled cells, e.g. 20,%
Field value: 70,%
